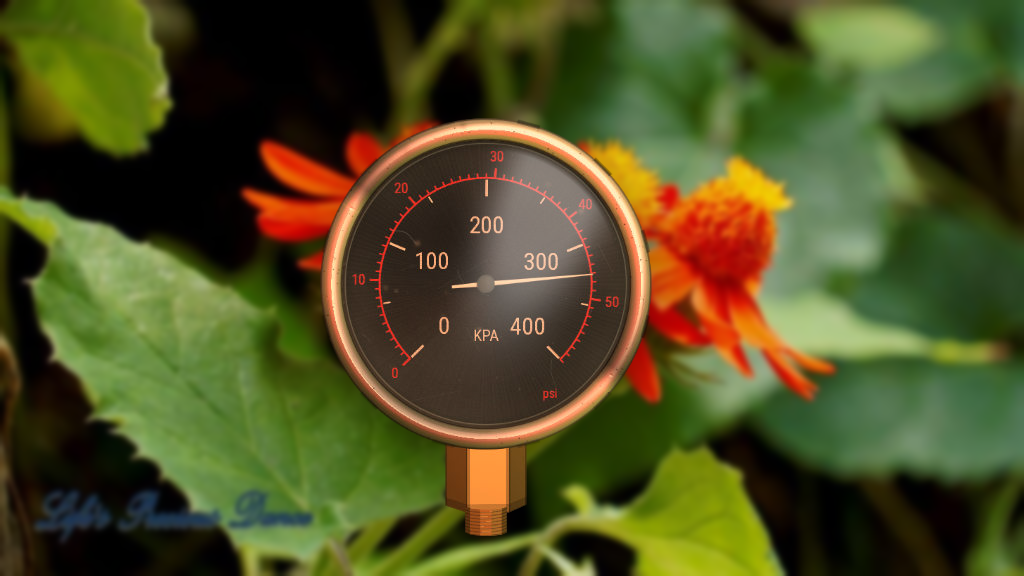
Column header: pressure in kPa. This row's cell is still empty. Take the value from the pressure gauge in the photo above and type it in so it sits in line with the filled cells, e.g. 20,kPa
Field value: 325,kPa
